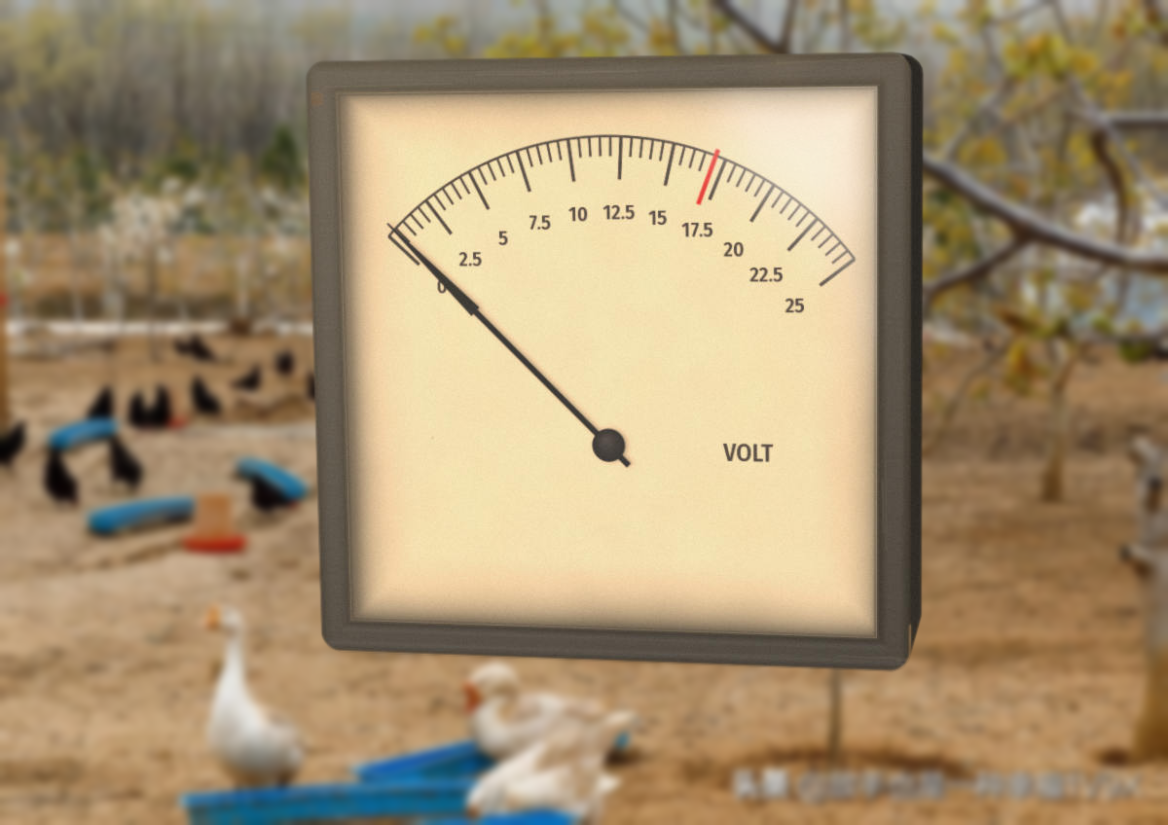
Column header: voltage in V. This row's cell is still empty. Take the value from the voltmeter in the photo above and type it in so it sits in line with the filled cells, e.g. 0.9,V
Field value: 0.5,V
